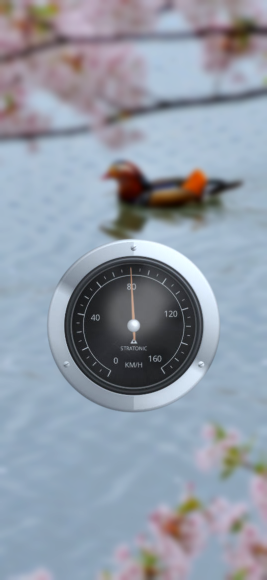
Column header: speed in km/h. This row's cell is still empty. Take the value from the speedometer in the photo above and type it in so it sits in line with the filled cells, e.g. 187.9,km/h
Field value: 80,km/h
